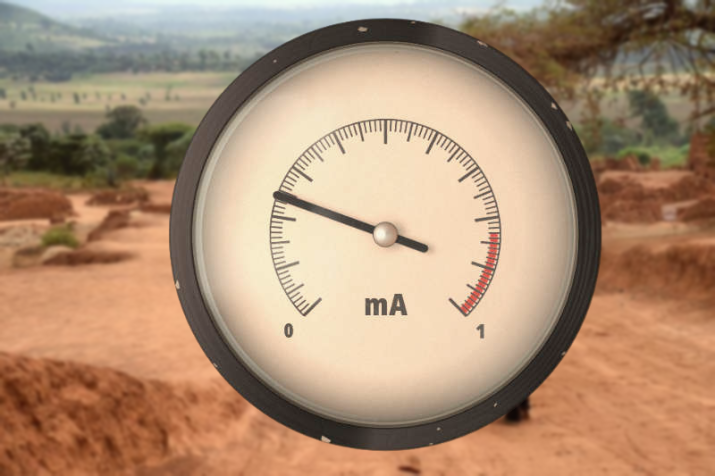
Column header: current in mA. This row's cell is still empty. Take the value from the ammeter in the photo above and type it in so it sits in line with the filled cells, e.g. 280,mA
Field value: 0.24,mA
